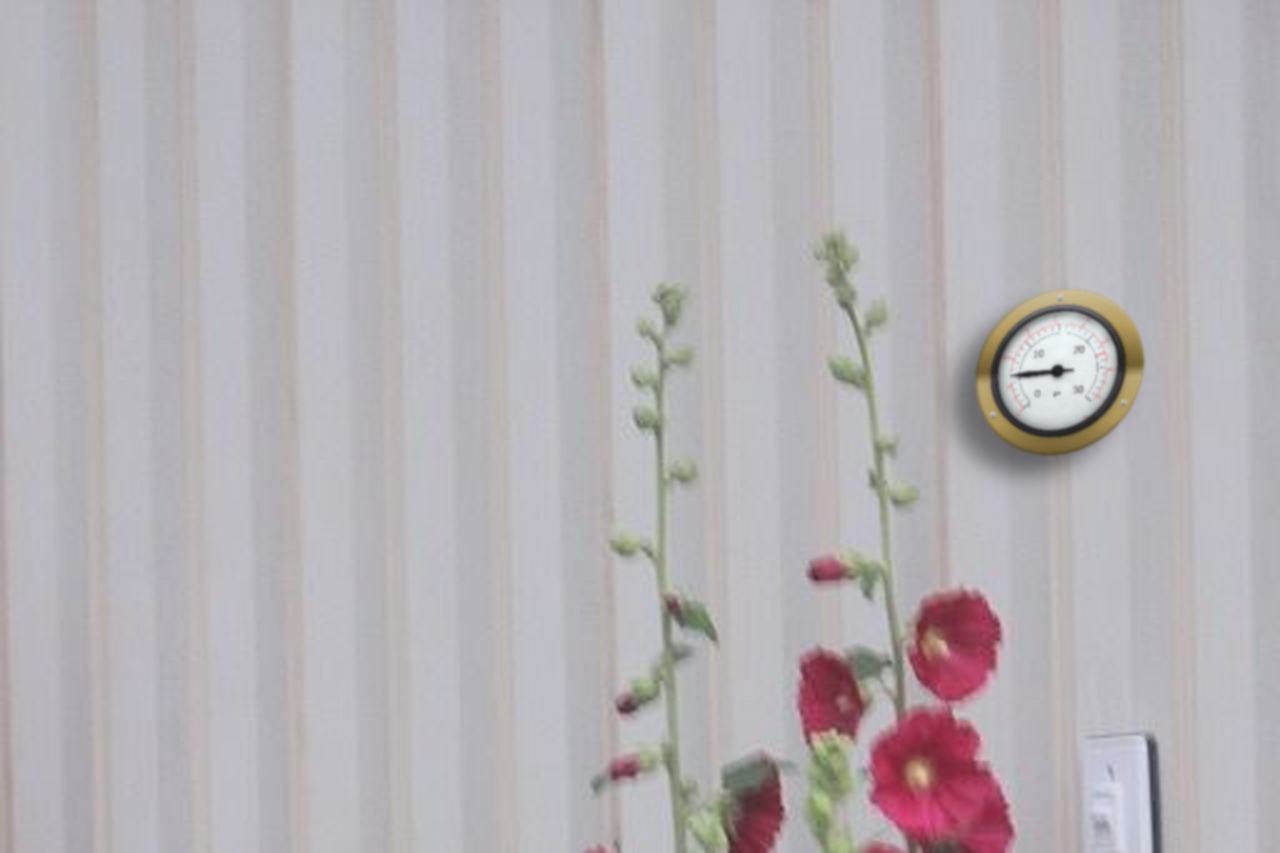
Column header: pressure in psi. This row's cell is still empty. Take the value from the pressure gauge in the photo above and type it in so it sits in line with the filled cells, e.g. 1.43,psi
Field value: 5,psi
